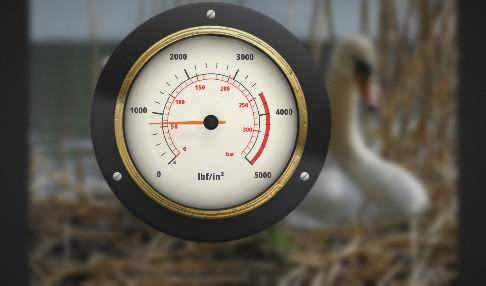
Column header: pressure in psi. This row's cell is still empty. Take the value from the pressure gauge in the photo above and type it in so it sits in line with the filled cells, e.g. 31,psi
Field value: 800,psi
